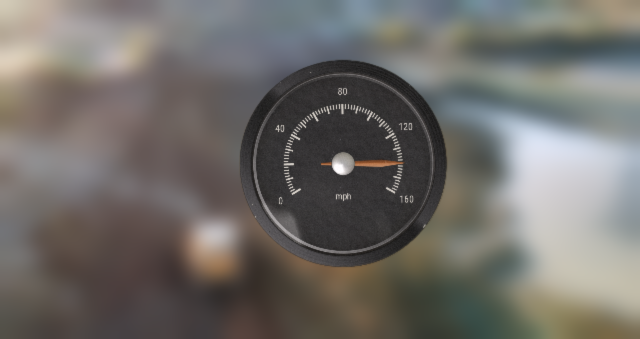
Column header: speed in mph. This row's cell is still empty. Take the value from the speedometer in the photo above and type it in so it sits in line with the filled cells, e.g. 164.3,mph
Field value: 140,mph
